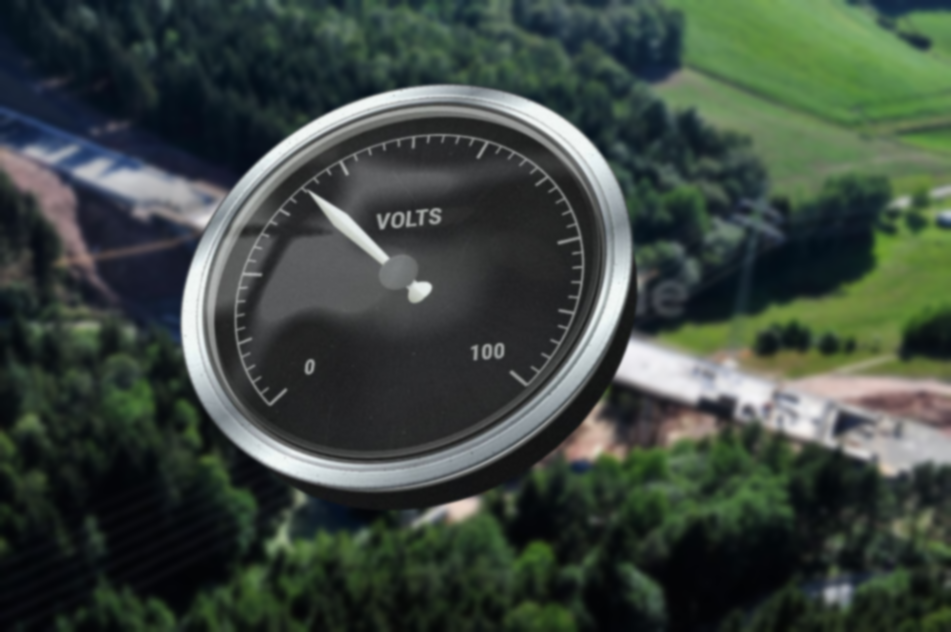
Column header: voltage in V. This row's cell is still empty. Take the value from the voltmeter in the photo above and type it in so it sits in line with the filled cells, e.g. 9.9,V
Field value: 34,V
